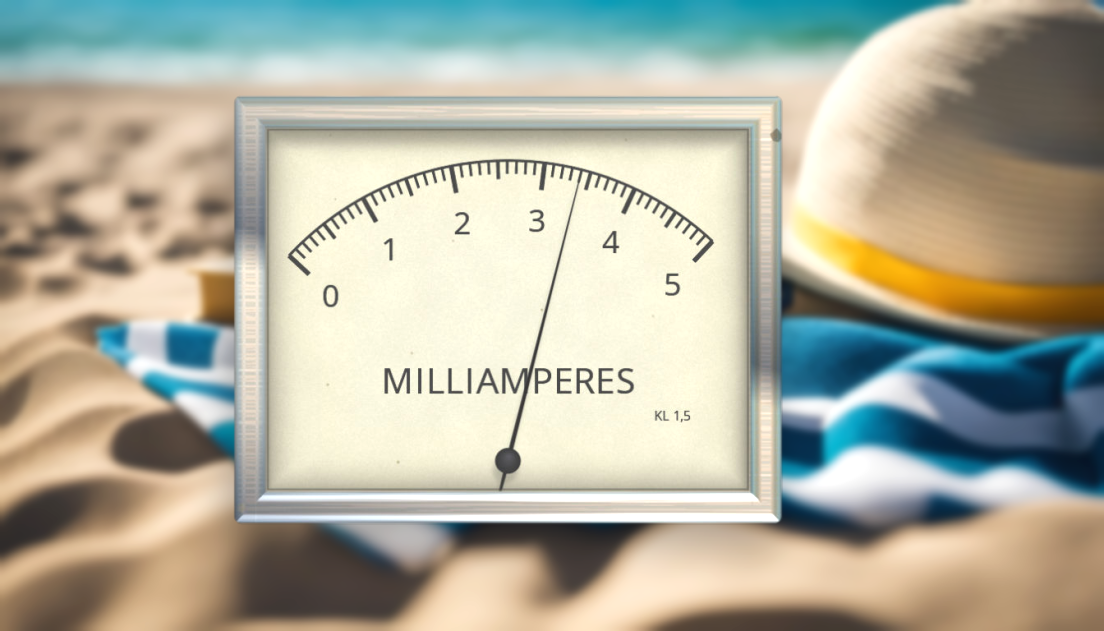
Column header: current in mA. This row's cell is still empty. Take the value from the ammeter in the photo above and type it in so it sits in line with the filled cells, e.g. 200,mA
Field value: 3.4,mA
